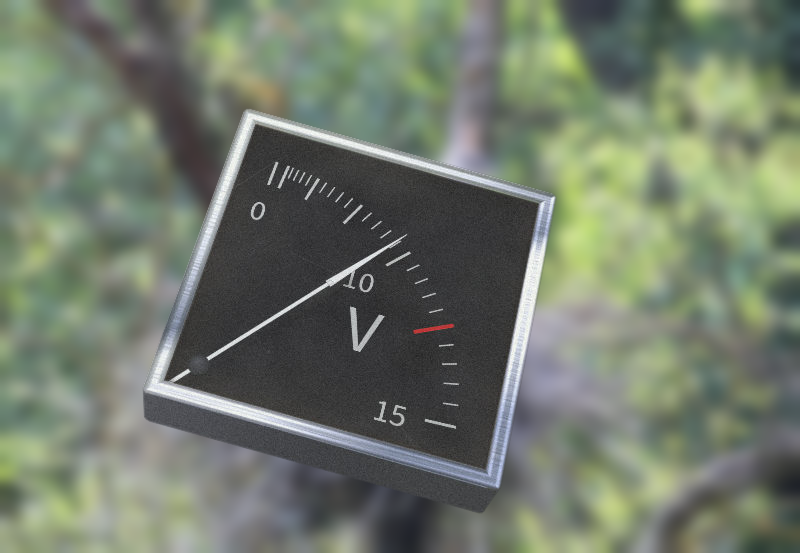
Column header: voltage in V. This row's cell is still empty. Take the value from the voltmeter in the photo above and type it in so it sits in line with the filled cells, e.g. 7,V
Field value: 9.5,V
